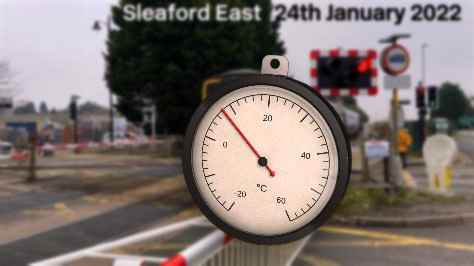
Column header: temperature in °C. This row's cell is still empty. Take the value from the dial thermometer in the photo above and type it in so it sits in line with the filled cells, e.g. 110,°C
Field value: 8,°C
